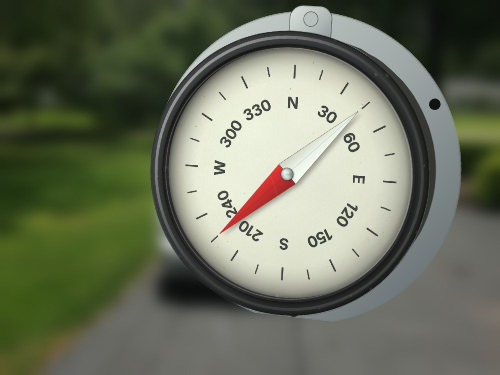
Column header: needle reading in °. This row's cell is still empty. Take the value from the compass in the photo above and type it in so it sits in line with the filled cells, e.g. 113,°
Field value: 225,°
